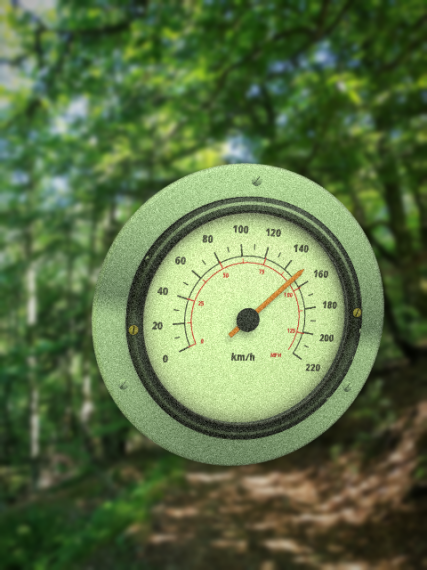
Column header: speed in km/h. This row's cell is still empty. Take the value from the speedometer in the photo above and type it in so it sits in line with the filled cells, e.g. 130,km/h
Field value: 150,km/h
